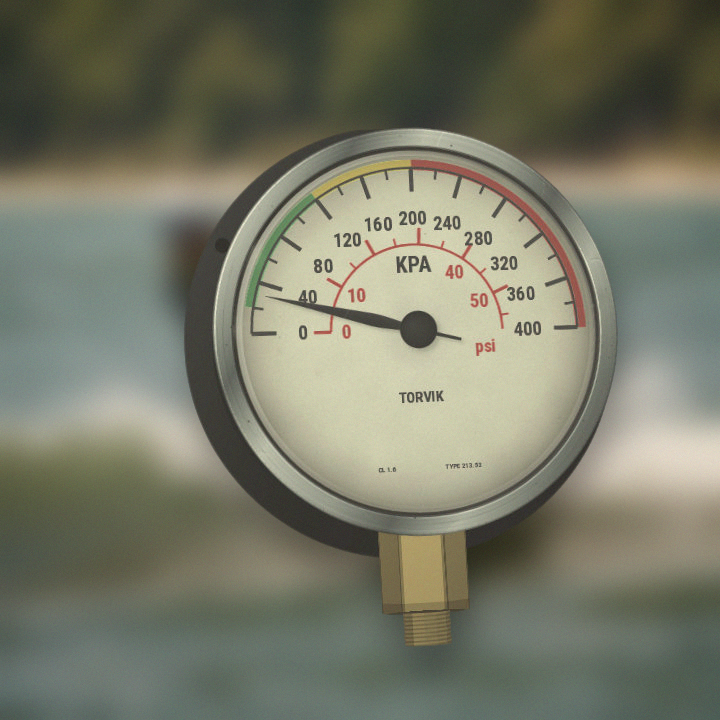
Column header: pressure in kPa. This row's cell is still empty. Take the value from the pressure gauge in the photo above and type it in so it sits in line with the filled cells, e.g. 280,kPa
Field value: 30,kPa
